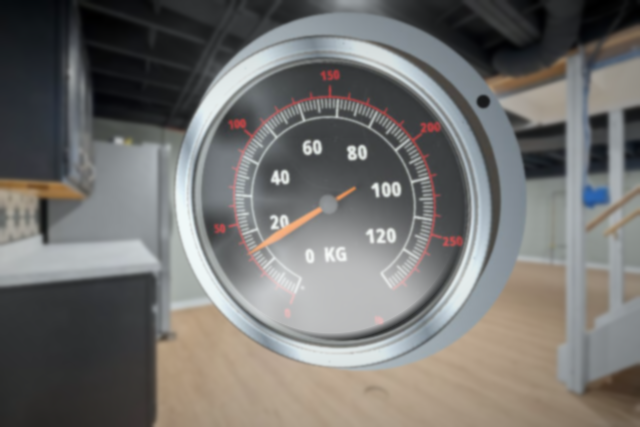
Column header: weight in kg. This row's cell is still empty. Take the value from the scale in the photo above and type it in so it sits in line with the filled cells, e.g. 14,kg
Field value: 15,kg
